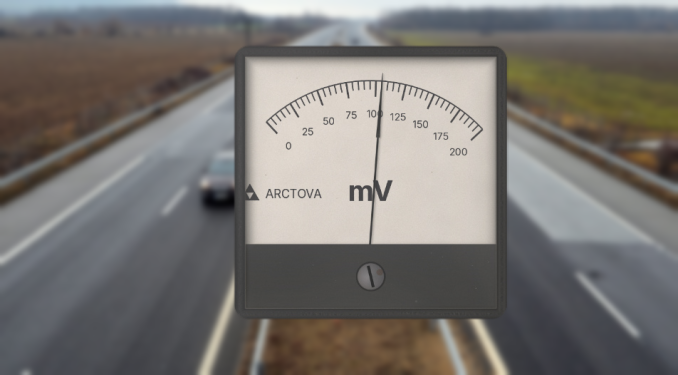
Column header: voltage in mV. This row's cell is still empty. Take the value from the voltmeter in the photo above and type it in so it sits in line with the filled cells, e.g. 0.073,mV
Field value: 105,mV
